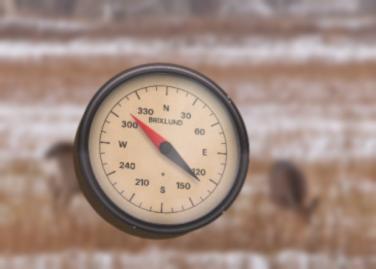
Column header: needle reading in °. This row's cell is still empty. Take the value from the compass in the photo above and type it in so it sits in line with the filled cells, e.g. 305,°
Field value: 310,°
